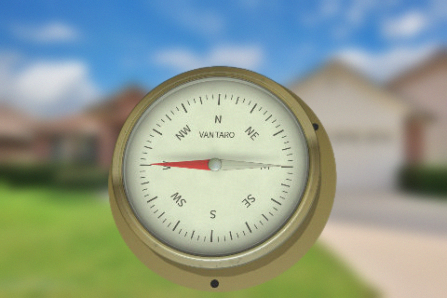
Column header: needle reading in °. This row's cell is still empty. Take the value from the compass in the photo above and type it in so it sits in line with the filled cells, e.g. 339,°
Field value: 270,°
